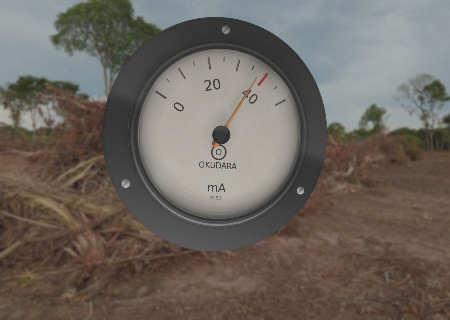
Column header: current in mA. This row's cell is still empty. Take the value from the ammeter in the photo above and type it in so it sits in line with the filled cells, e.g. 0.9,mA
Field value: 37.5,mA
